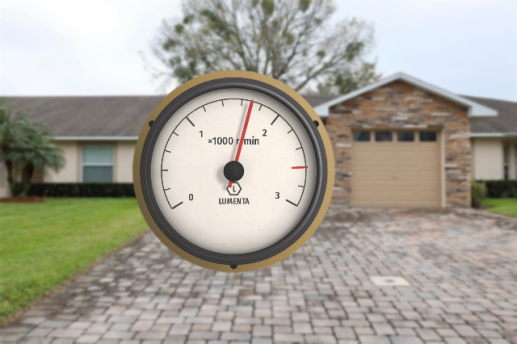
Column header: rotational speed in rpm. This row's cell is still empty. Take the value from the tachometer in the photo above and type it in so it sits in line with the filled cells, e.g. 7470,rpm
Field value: 1700,rpm
